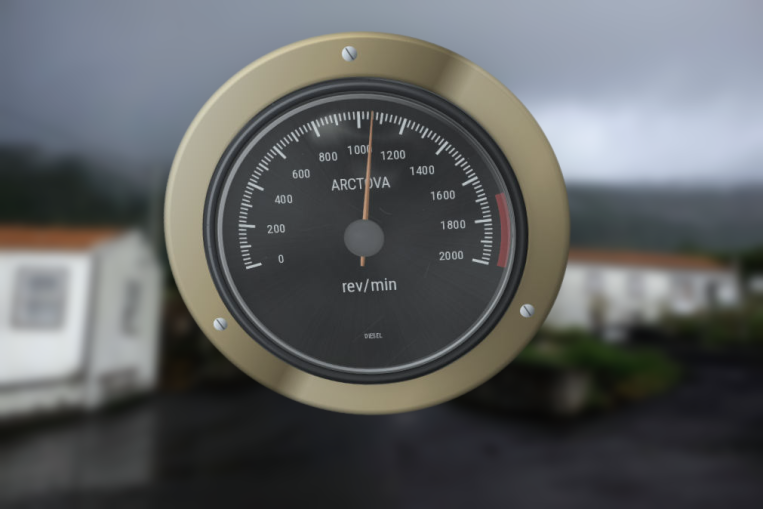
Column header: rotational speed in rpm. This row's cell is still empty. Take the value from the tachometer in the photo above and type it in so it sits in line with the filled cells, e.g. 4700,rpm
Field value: 1060,rpm
